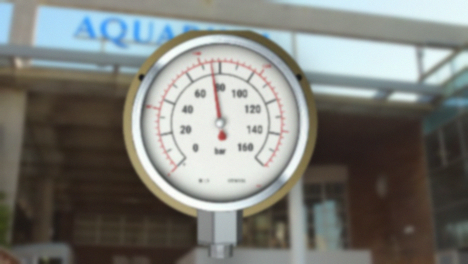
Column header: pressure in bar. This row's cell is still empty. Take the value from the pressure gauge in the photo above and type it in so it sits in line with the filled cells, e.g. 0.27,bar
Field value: 75,bar
